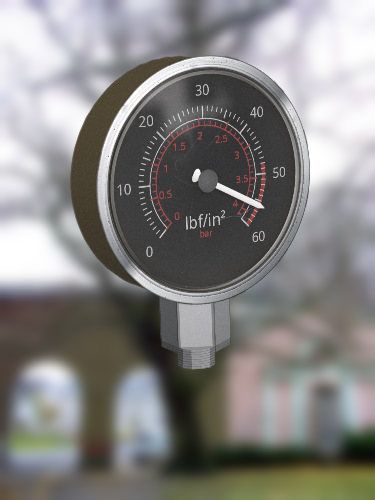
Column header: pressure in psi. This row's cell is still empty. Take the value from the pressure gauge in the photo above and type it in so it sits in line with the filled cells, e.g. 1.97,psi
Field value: 56,psi
